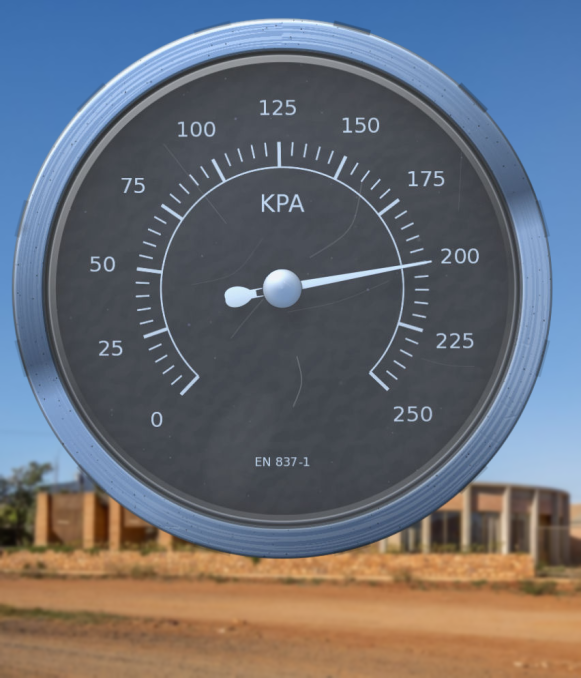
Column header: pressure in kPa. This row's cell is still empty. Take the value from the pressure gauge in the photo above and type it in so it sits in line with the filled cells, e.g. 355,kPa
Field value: 200,kPa
